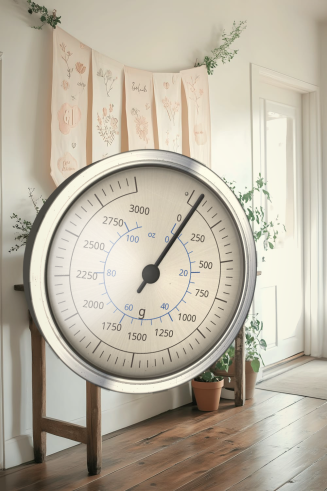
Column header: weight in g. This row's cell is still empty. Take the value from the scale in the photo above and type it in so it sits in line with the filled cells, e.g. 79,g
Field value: 50,g
